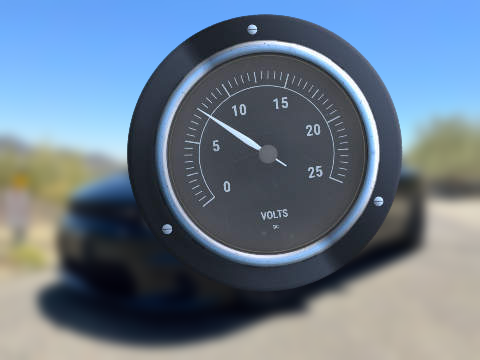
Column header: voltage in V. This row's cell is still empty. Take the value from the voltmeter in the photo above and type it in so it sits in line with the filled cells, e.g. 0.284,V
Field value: 7.5,V
